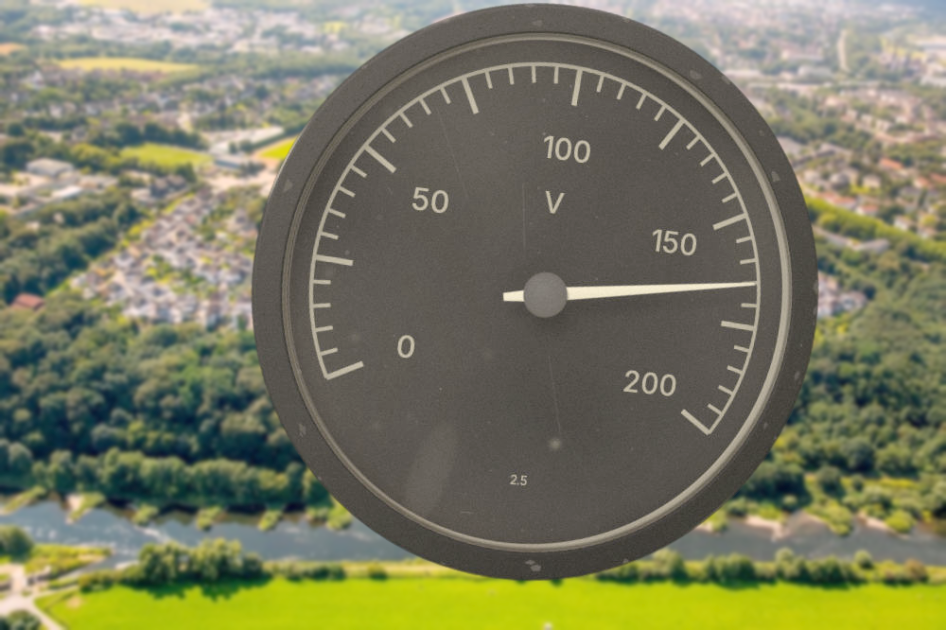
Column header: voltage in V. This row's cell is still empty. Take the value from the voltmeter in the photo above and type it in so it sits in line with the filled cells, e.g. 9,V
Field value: 165,V
